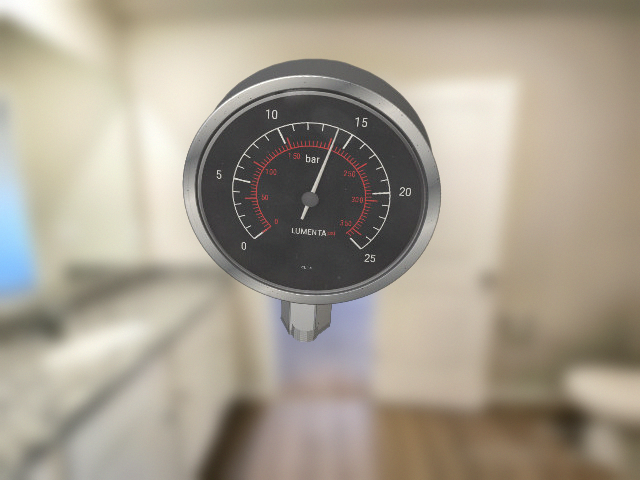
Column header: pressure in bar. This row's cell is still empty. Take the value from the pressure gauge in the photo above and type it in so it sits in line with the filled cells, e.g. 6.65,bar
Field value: 14,bar
